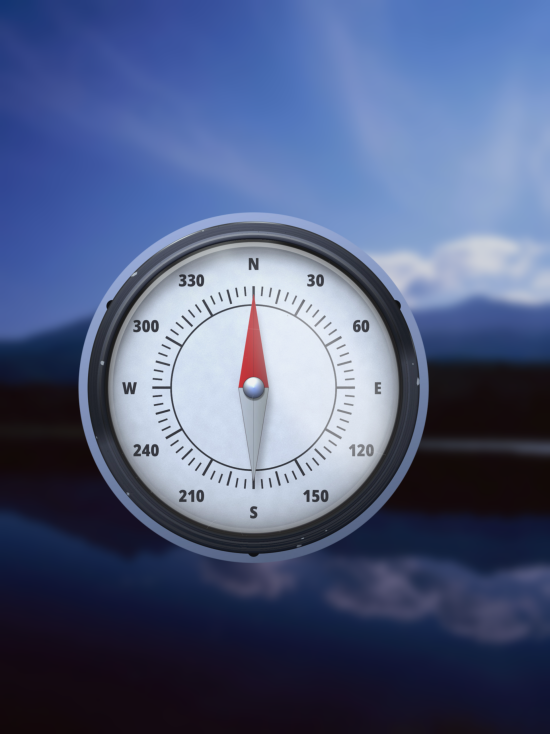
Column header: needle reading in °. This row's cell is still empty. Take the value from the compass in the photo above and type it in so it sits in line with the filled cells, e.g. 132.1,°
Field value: 0,°
